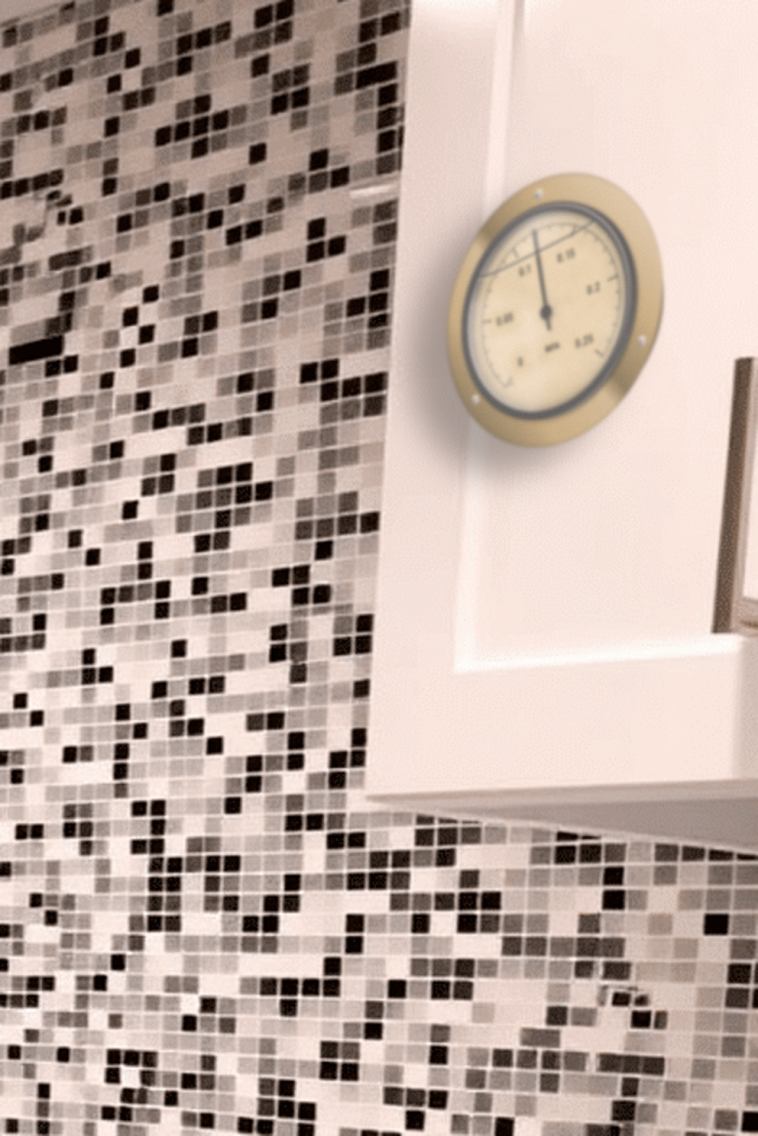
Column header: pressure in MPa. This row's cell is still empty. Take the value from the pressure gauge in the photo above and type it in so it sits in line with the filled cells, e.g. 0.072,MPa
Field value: 0.12,MPa
